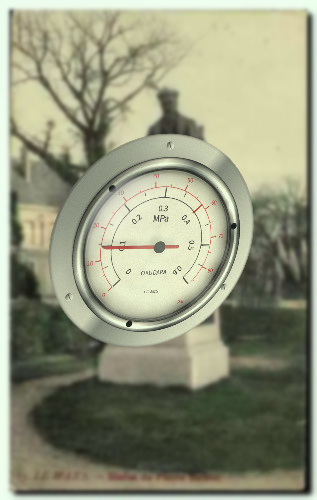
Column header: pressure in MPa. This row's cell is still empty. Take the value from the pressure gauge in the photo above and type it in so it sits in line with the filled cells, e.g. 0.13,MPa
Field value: 0.1,MPa
